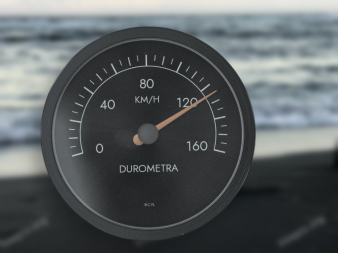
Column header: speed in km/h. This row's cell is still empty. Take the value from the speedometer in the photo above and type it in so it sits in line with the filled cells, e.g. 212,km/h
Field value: 125,km/h
